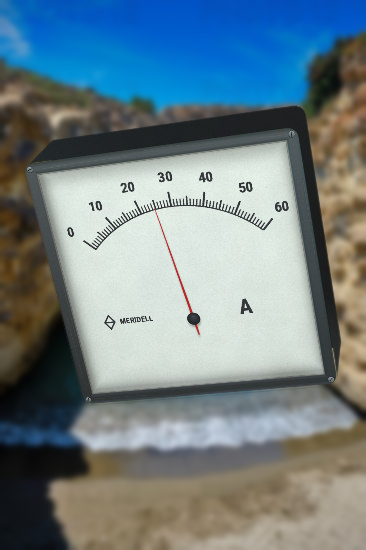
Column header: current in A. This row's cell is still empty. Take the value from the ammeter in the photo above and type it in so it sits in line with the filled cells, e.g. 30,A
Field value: 25,A
